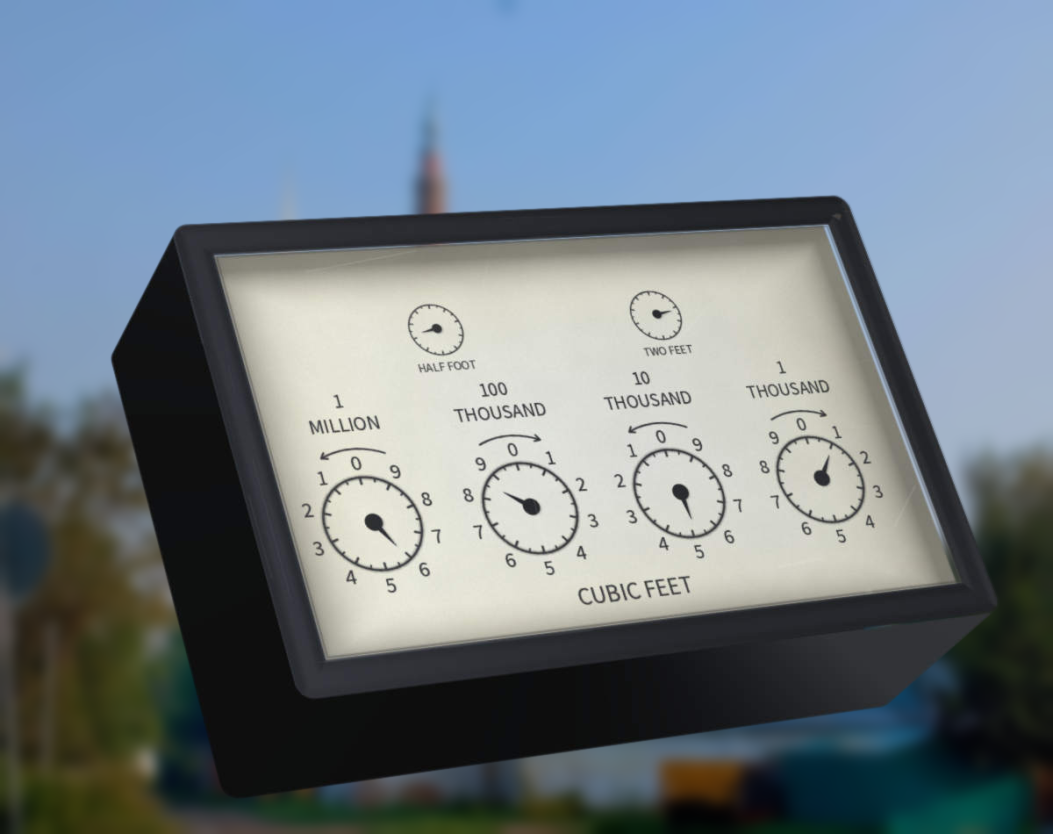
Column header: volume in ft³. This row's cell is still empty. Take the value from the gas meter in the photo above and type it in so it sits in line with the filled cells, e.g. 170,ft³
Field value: 585100,ft³
